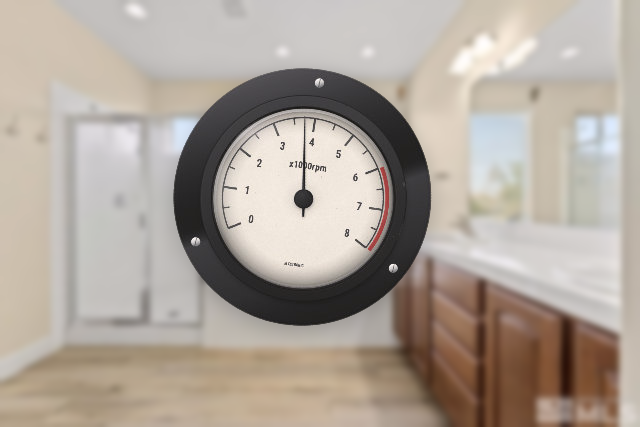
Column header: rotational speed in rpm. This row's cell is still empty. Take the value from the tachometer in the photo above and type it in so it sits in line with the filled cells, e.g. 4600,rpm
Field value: 3750,rpm
